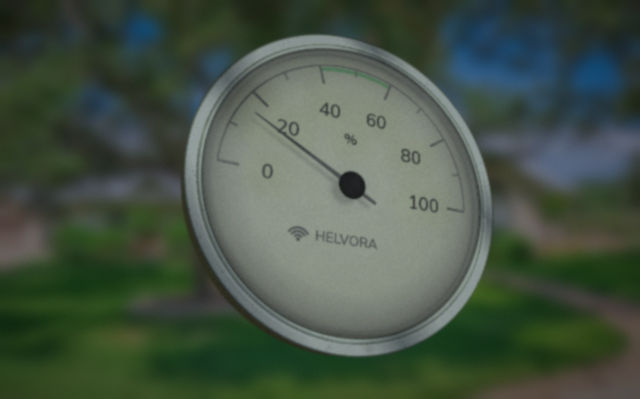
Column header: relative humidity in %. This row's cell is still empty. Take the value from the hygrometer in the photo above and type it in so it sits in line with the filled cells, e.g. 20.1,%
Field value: 15,%
